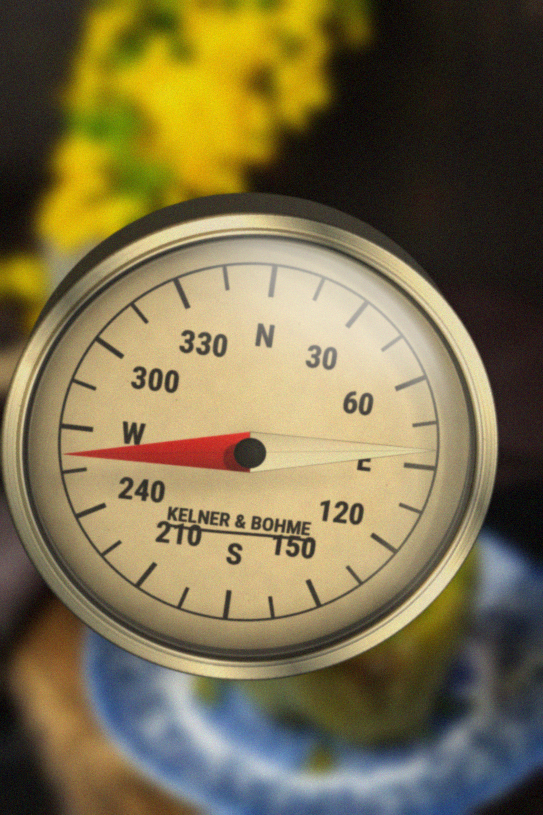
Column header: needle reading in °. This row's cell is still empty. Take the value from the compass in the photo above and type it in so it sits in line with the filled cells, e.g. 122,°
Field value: 262.5,°
